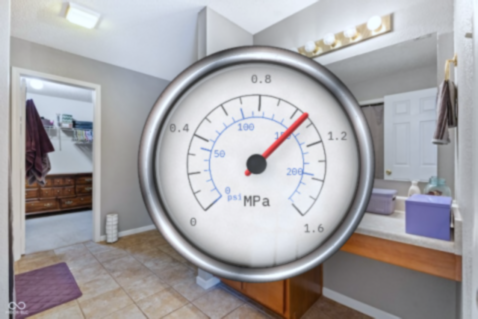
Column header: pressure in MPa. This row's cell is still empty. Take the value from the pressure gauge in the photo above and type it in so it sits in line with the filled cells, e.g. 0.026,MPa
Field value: 1.05,MPa
